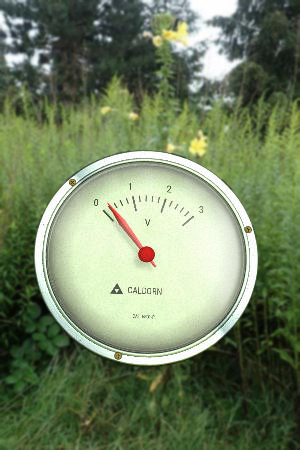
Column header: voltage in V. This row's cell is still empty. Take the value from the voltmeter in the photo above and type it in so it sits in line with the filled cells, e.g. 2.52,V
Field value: 0.2,V
